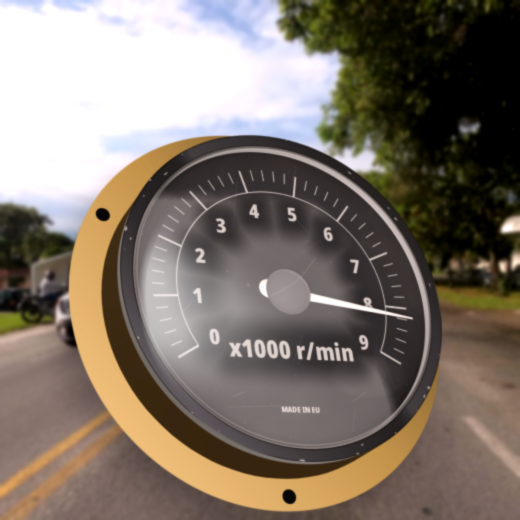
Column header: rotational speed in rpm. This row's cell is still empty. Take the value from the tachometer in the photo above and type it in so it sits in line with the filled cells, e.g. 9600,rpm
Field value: 8200,rpm
